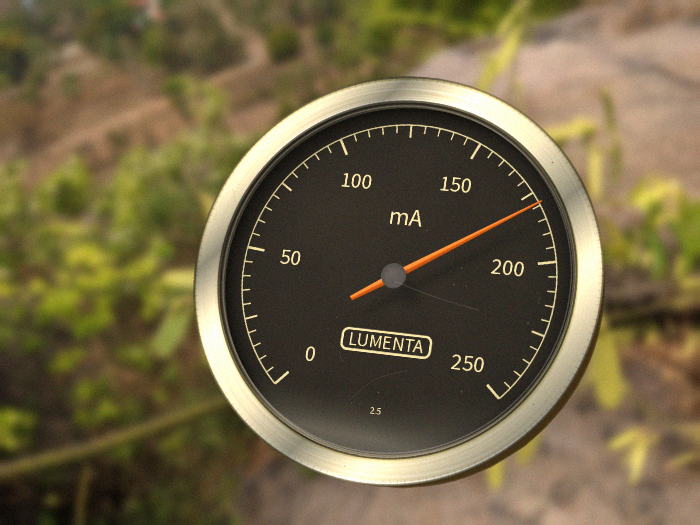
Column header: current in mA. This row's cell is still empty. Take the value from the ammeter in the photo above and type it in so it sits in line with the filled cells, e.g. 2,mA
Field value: 180,mA
